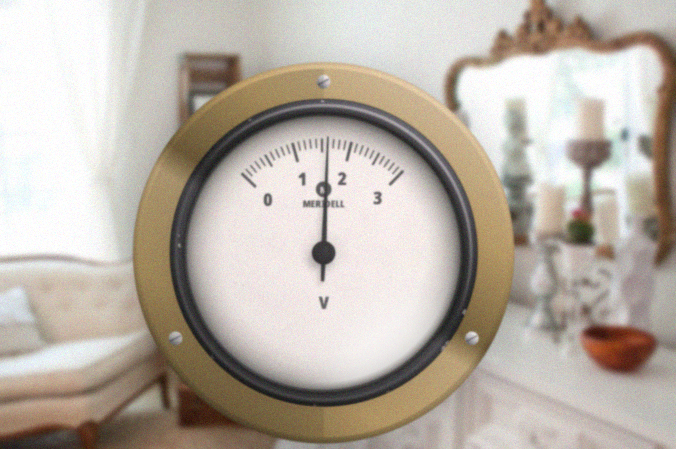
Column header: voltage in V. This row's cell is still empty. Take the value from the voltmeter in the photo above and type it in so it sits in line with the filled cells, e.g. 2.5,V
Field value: 1.6,V
